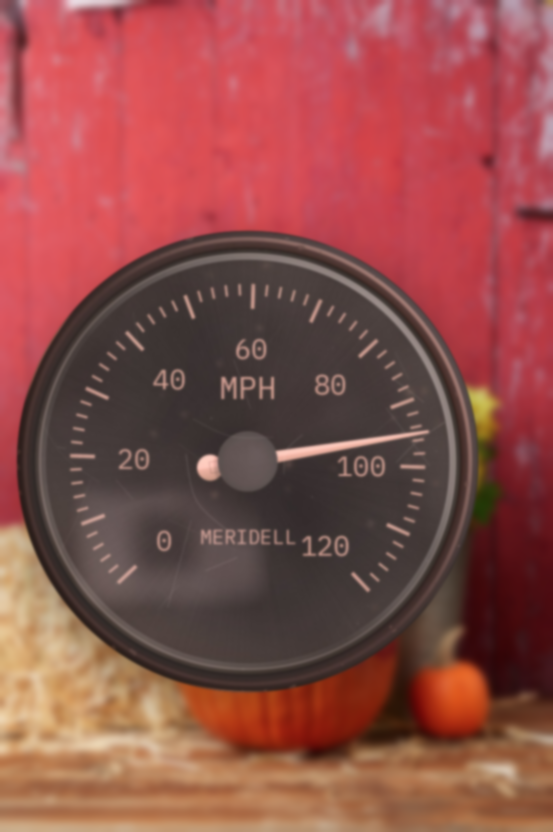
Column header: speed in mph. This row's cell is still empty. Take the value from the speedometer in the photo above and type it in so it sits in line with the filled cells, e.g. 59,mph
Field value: 95,mph
